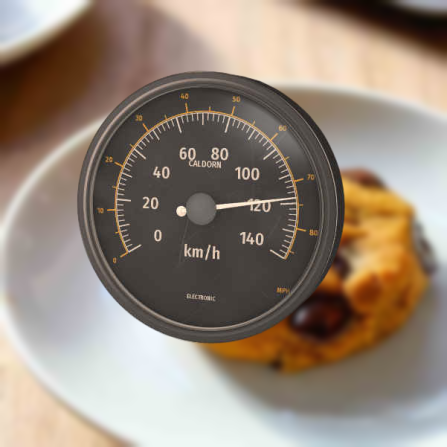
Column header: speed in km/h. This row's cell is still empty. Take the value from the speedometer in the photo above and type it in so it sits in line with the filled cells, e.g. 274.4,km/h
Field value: 118,km/h
